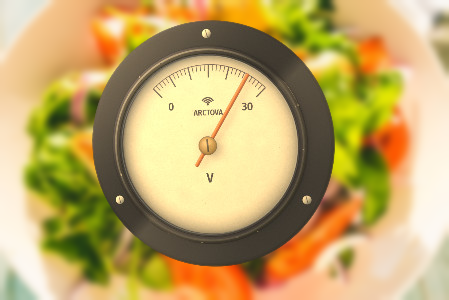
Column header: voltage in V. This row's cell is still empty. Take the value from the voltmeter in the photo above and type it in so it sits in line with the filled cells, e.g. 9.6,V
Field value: 25,V
